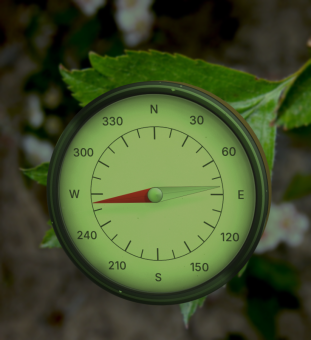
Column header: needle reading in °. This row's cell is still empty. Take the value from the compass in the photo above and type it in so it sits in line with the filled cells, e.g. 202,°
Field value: 262.5,°
